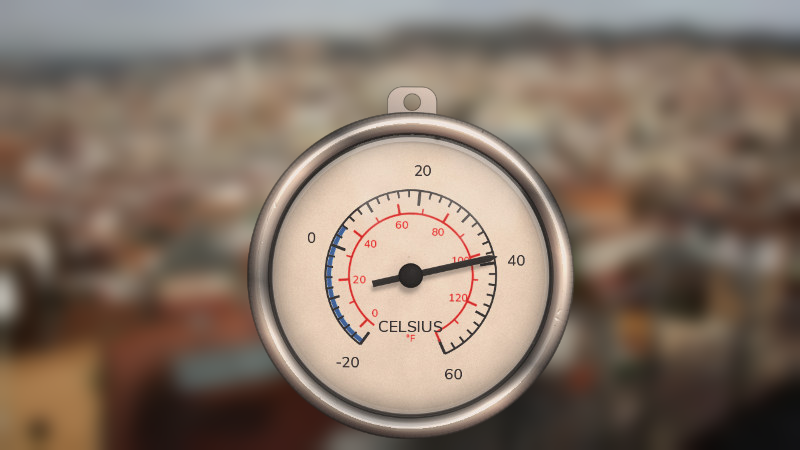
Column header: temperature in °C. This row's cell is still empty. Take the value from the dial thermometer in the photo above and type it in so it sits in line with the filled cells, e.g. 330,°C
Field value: 39,°C
